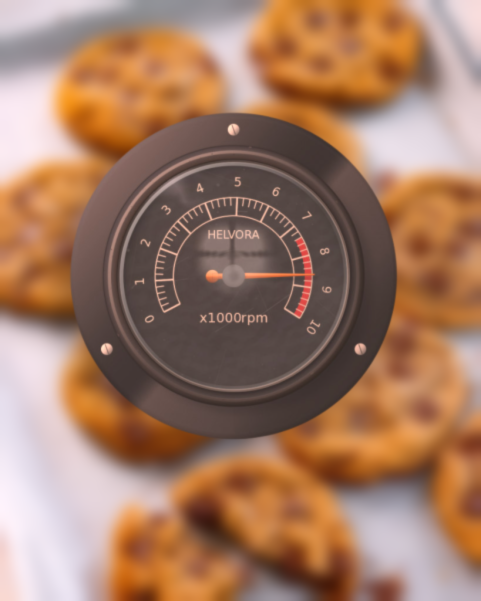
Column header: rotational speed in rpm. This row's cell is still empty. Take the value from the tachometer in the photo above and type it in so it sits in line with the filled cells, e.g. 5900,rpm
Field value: 8600,rpm
